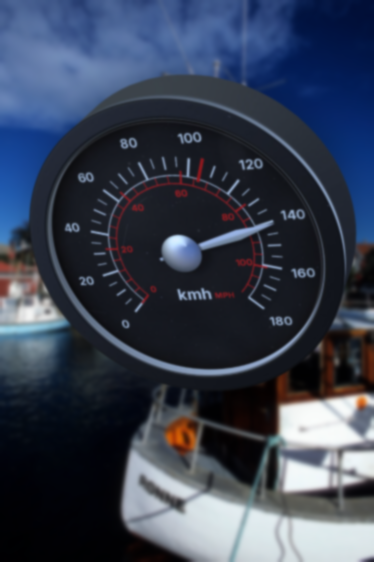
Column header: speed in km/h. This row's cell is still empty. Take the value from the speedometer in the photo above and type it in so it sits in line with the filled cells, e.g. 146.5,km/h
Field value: 140,km/h
